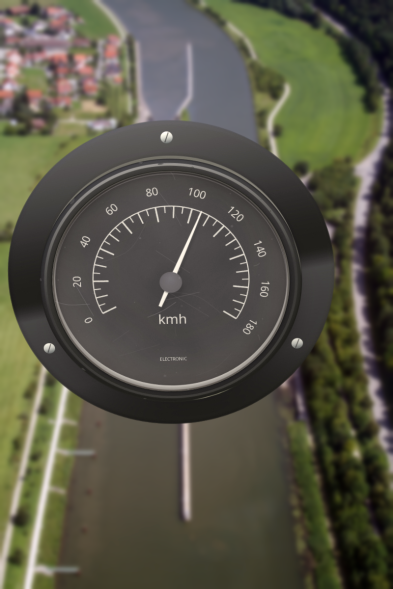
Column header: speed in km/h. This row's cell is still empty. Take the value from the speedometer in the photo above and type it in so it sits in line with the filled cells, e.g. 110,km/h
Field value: 105,km/h
